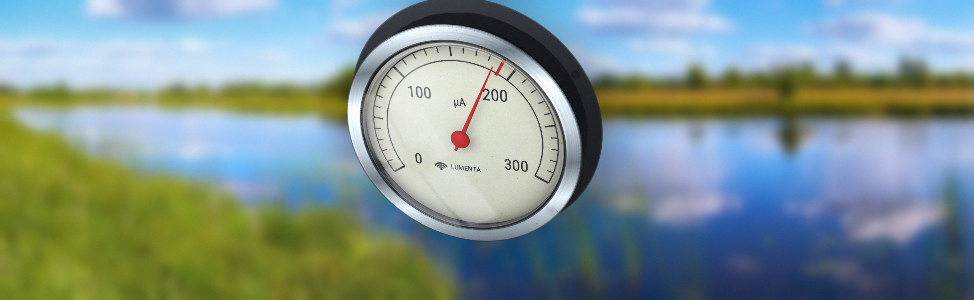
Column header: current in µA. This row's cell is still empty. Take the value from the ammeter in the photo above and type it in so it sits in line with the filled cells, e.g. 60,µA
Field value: 185,µA
